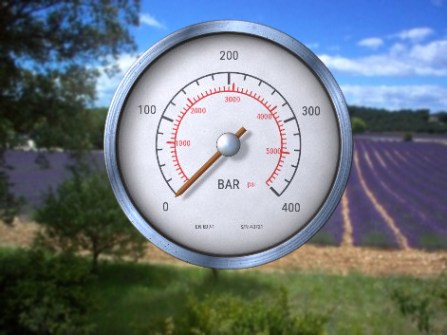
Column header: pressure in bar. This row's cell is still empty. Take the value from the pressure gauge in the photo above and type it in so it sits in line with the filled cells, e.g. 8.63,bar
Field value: 0,bar
